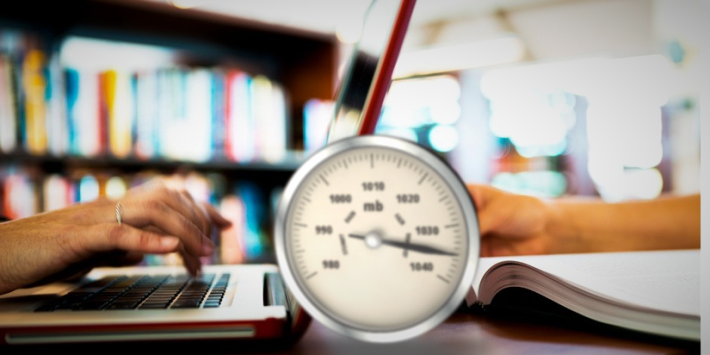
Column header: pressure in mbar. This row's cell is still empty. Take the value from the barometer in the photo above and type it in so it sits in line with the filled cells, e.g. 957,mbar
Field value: 1035,mbar
